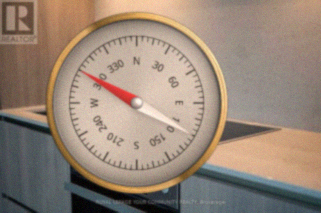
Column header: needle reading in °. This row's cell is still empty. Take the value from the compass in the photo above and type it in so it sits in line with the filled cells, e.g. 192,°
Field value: 300,°
